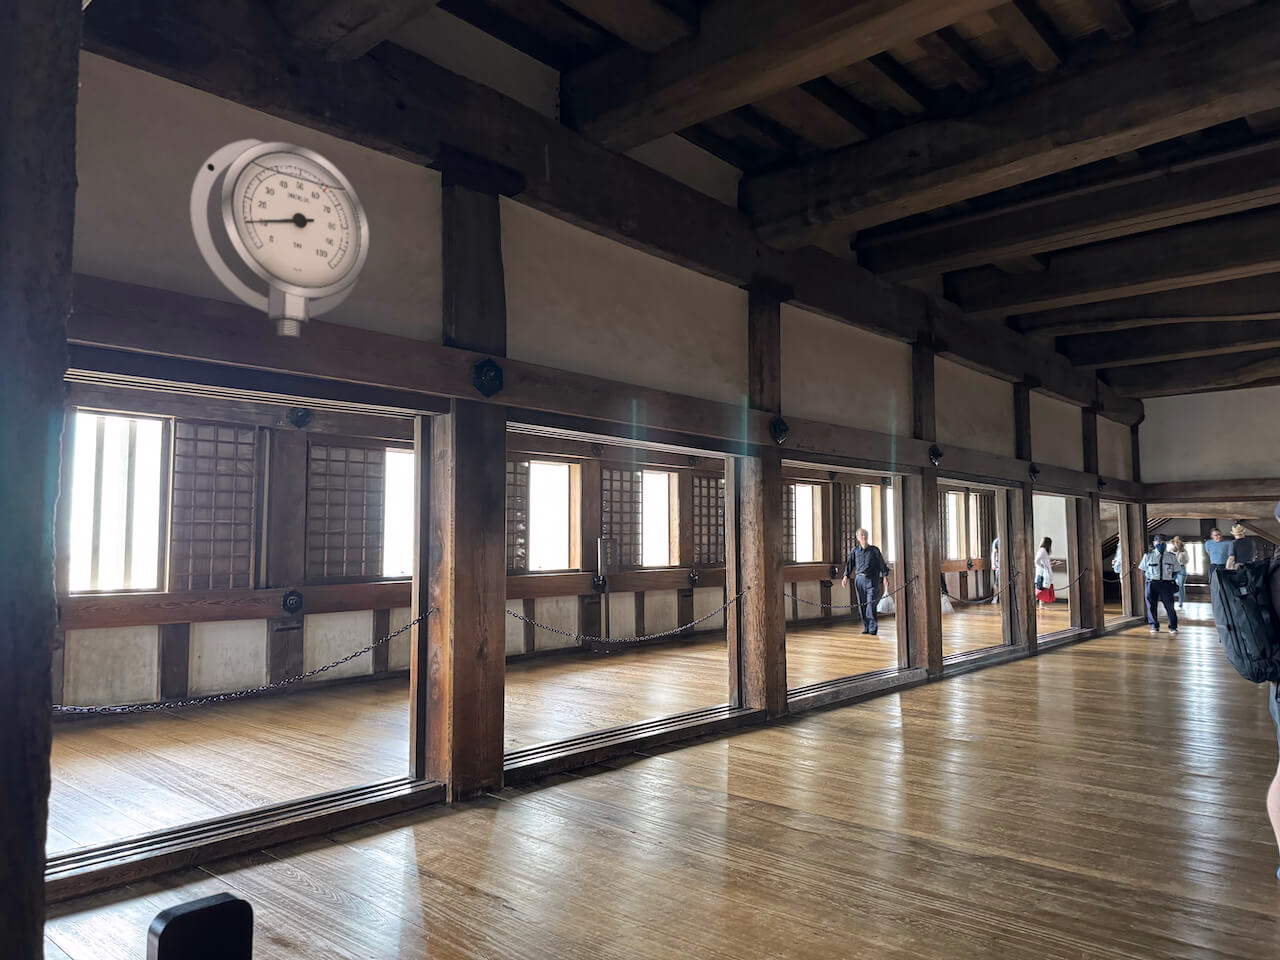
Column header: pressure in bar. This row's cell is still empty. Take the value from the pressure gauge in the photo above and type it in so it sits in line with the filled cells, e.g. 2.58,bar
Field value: 10,bar
